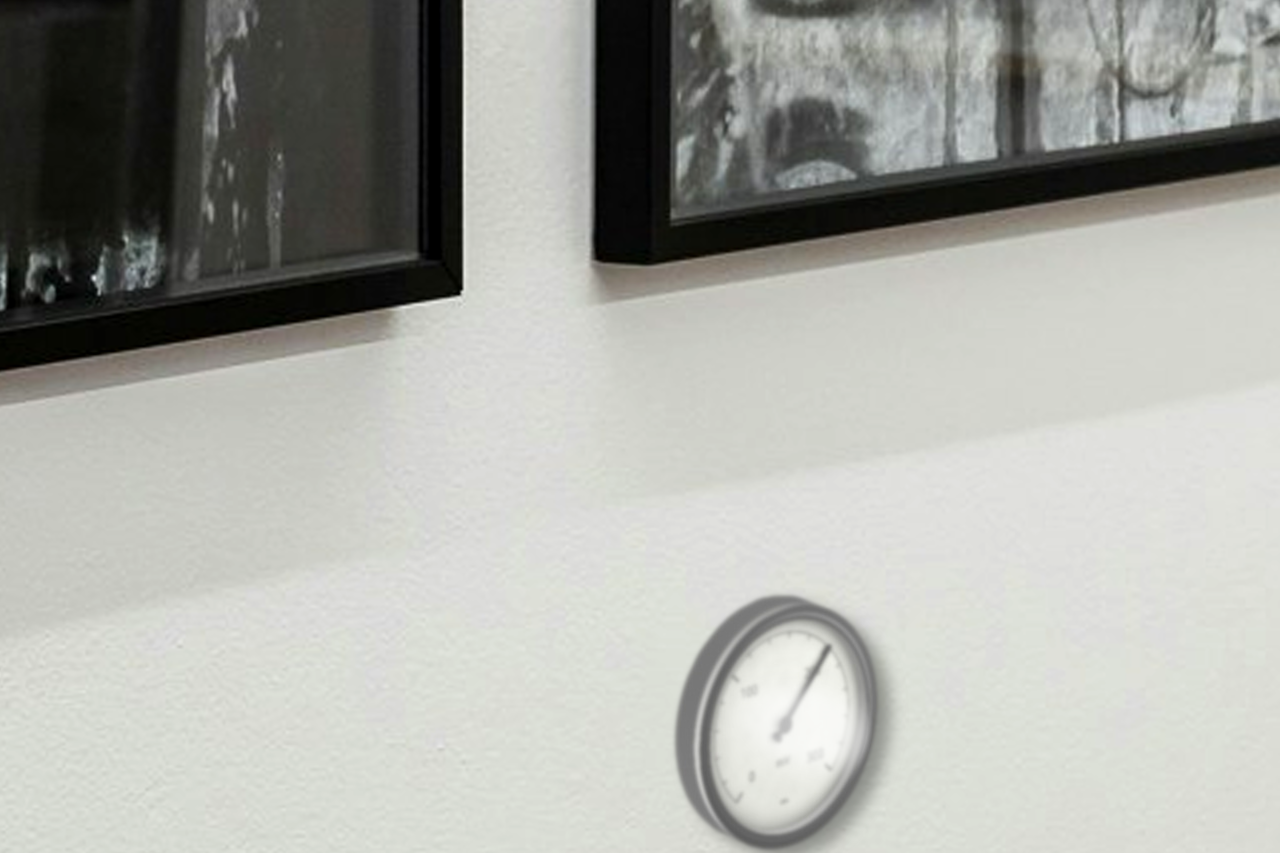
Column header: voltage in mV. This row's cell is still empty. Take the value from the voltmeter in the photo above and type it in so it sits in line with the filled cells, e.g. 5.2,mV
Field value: 200,mV
